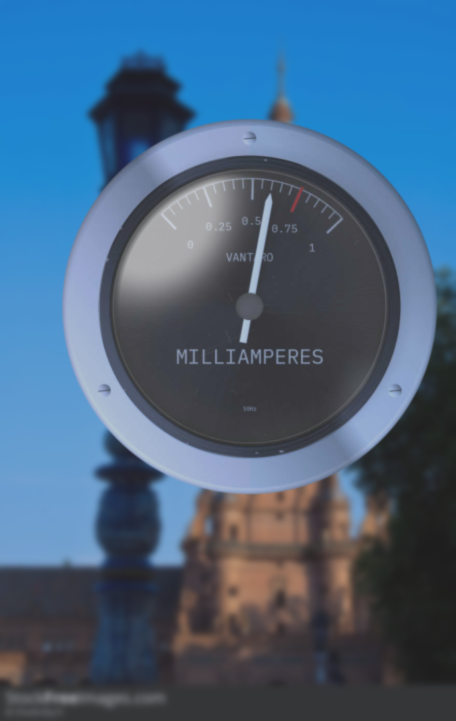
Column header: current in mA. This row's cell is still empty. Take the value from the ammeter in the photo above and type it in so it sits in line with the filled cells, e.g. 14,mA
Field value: 0.6,mA
